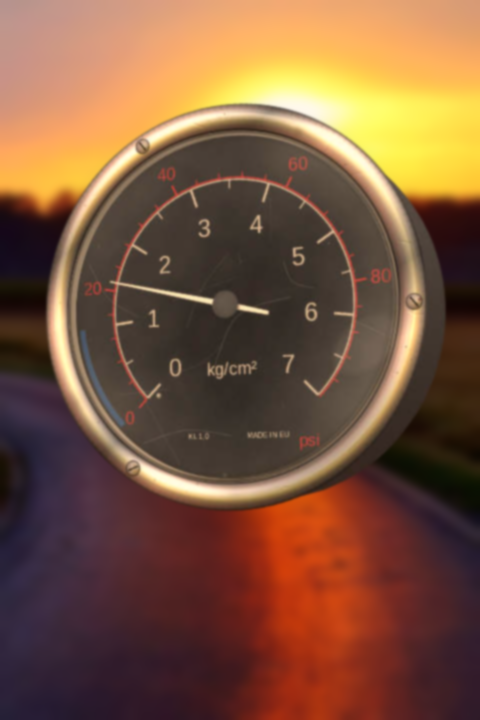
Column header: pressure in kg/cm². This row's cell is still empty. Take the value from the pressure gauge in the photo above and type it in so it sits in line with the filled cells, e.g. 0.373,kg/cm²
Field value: 1.5,kg/cm²
